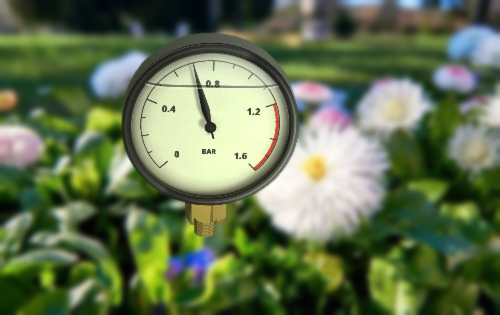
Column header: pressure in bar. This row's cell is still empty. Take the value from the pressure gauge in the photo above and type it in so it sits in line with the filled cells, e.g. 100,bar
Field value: 0.7,bar
